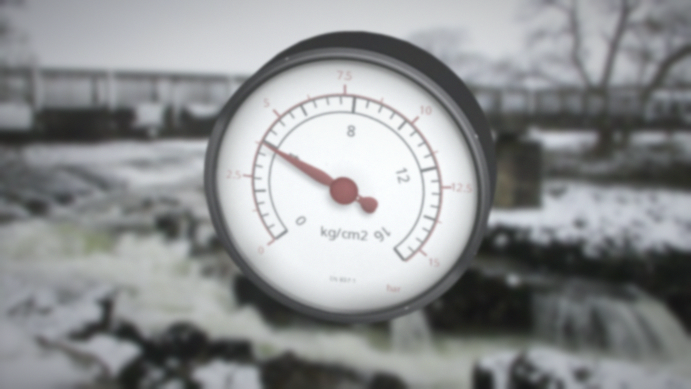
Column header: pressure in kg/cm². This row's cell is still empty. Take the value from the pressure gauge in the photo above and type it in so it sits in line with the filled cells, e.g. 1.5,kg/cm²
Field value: 4,kg/cm²
